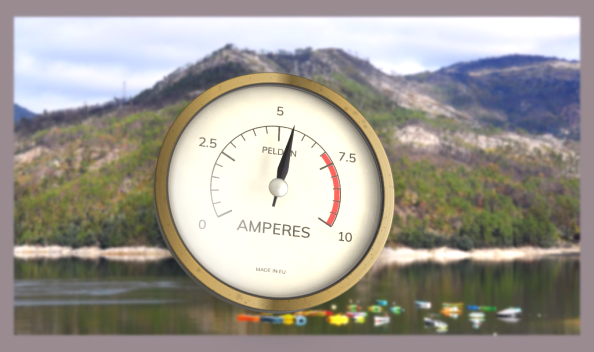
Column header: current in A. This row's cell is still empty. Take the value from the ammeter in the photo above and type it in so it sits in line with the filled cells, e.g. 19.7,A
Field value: 5.5,A
